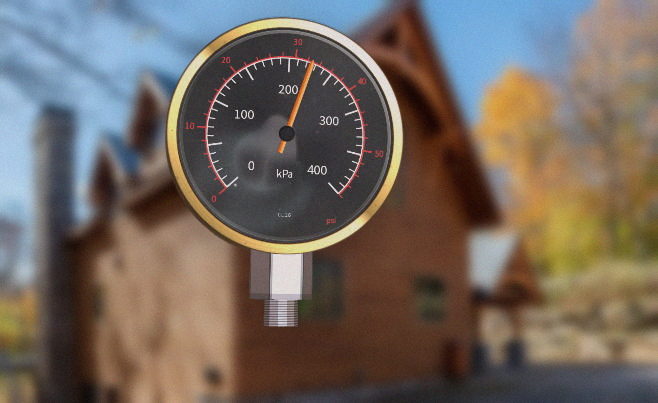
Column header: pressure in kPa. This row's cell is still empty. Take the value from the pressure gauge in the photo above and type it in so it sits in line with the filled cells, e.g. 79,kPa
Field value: 225,kPa
